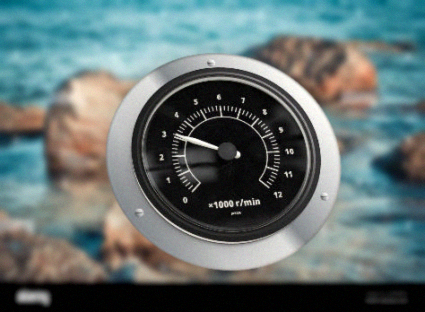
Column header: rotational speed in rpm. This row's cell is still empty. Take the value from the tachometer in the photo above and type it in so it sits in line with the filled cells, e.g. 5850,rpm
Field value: 3000,rpm
